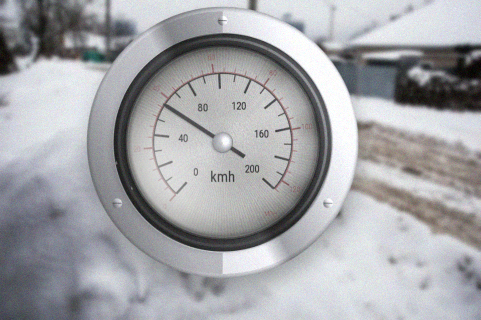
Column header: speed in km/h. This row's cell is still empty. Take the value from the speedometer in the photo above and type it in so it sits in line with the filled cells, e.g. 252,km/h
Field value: 60,km/h
